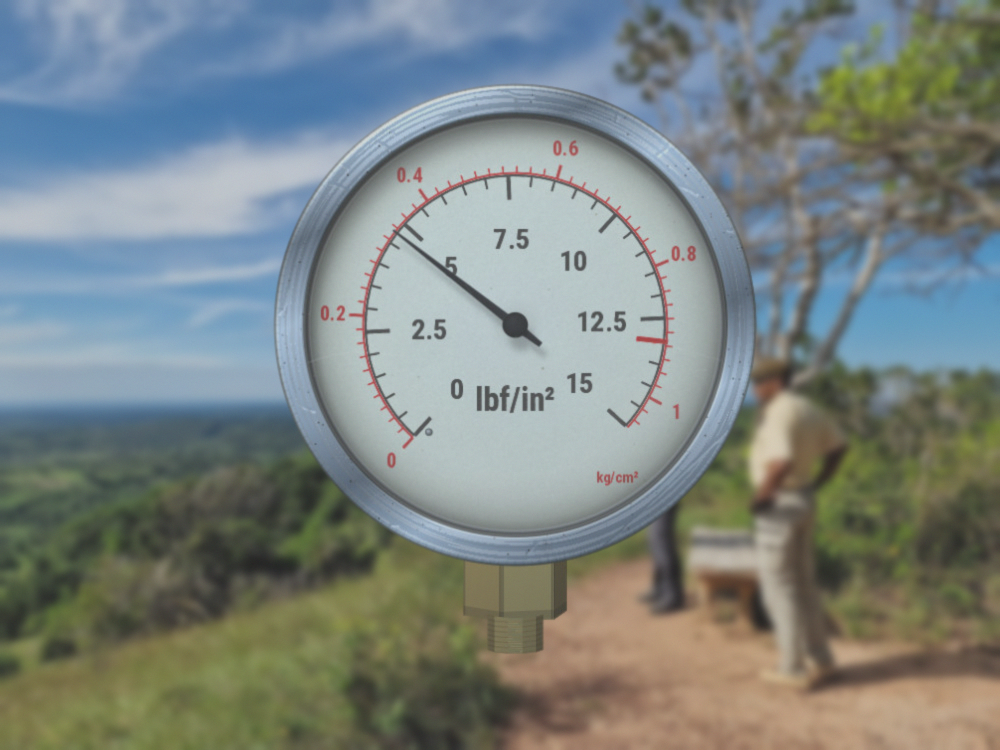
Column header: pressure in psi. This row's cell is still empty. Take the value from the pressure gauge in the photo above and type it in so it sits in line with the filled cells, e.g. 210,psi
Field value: 4.75,psi
